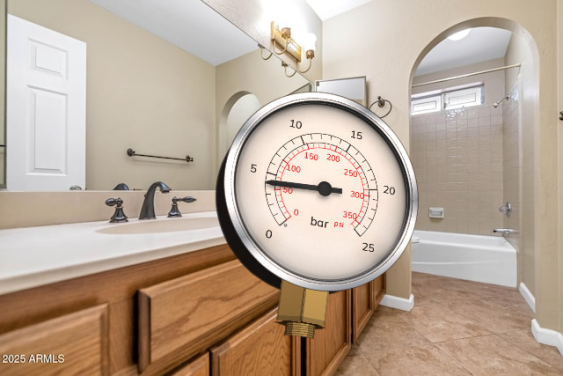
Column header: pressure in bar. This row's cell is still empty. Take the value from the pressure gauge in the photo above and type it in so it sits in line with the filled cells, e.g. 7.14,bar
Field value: 4,bar
